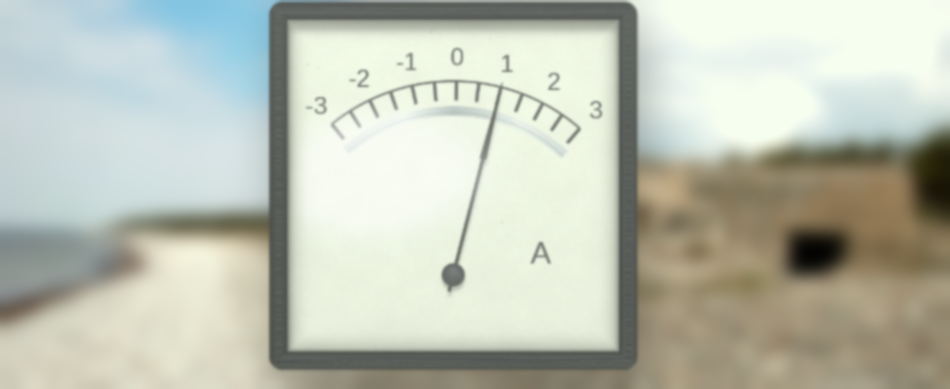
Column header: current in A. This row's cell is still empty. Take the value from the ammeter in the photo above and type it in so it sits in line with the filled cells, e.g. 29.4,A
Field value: 1,A
